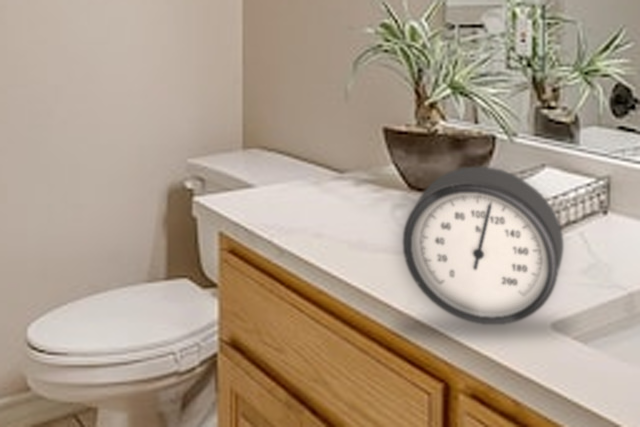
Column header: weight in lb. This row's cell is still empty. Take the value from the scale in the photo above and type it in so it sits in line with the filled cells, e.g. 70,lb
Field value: 110,lb
